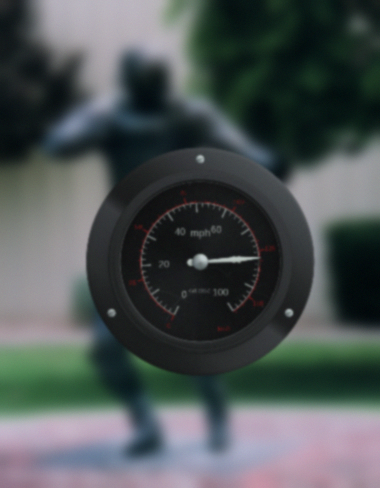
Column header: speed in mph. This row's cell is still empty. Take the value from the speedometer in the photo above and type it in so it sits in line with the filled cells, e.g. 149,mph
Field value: 80,mph
